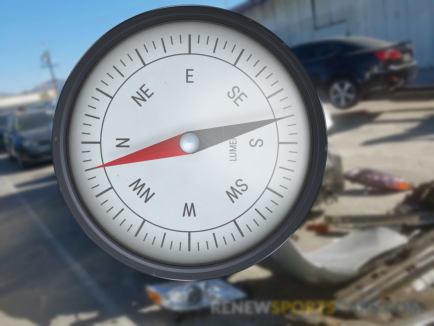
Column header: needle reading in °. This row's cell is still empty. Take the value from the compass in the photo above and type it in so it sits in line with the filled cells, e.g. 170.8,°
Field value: 345,°
